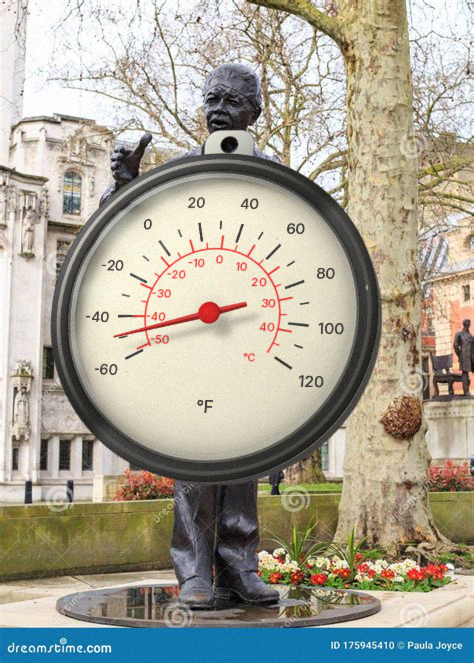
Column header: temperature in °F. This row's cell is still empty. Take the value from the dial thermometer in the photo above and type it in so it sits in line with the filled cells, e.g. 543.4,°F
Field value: -50,°F
